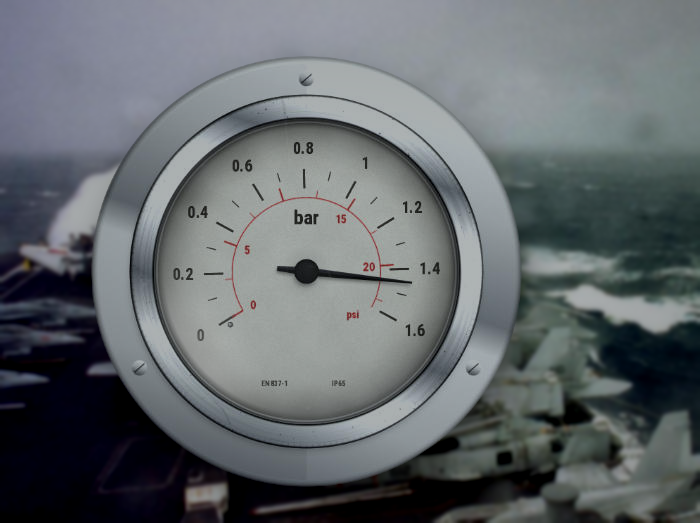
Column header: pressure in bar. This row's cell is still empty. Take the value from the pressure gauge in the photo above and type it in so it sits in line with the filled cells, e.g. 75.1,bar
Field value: 1.45,bar
